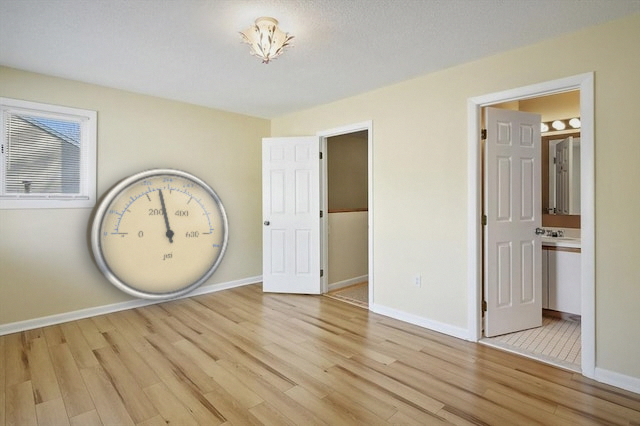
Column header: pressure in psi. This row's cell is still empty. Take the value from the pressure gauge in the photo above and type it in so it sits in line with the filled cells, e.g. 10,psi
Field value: 250,psi
